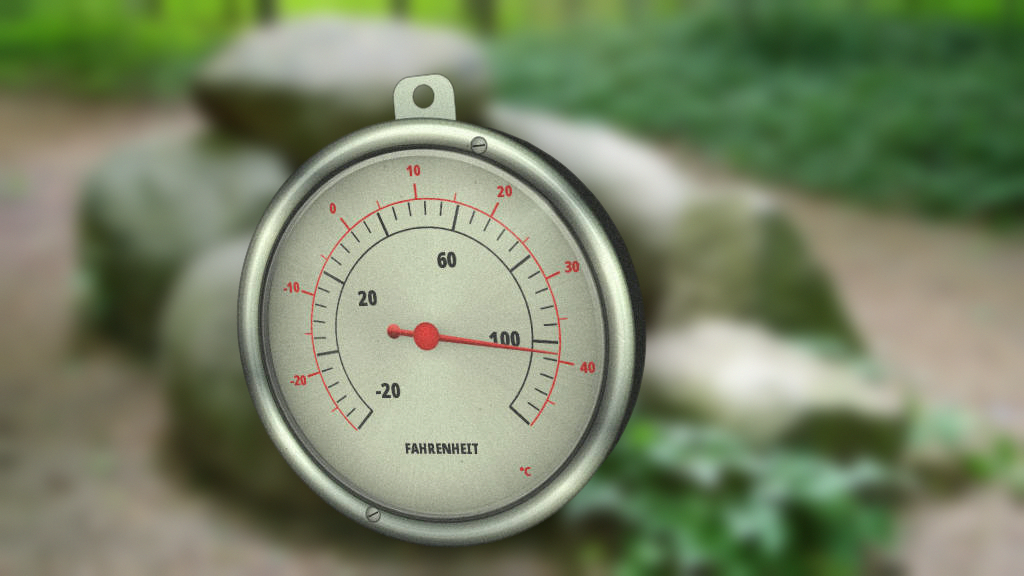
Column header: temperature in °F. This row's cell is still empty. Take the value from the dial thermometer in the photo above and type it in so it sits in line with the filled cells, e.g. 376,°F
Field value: 102,°F
